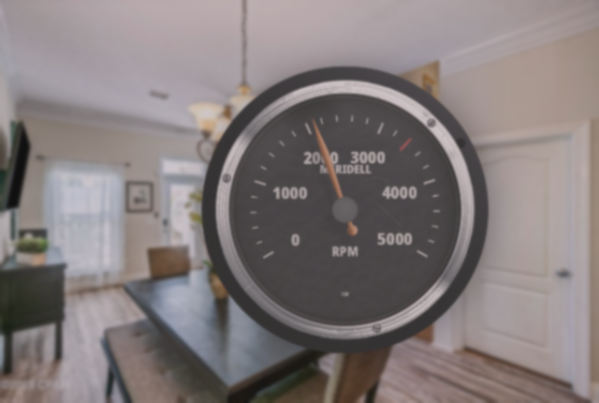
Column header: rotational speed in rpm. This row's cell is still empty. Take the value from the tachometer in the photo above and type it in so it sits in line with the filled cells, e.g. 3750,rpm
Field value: 2100,rpm
